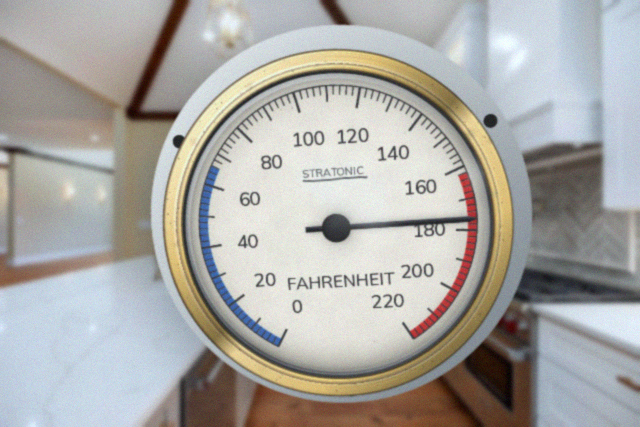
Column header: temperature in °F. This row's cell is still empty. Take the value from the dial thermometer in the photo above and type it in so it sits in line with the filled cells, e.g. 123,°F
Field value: 176,°F
